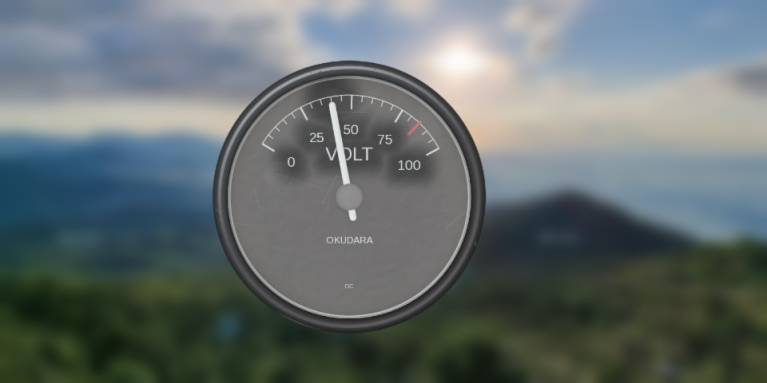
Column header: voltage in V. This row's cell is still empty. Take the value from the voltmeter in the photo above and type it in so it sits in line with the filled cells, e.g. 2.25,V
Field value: 40,V
